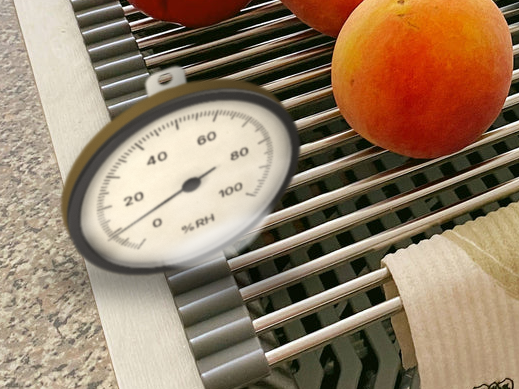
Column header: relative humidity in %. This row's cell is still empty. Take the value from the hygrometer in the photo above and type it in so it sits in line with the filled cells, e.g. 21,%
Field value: 10,%
